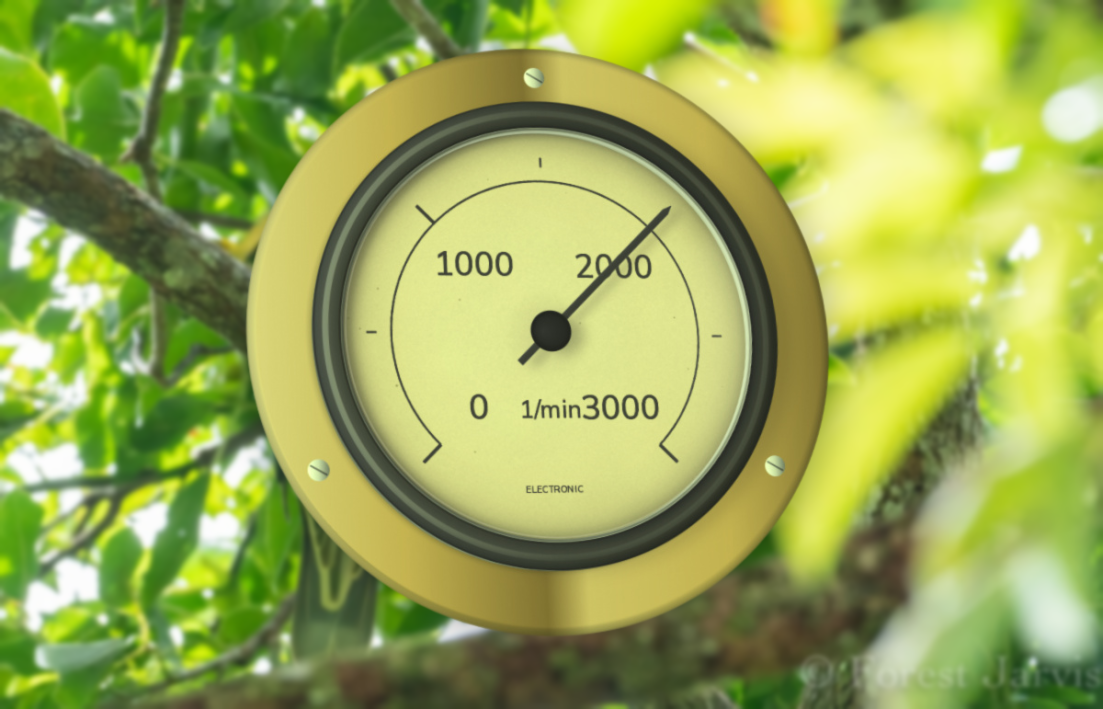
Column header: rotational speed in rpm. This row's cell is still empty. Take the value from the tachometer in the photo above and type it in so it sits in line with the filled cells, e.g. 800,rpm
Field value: 2000,rpm
